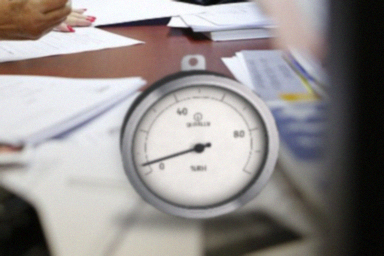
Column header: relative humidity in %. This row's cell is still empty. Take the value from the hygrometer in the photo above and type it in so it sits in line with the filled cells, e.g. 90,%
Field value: 5,%
